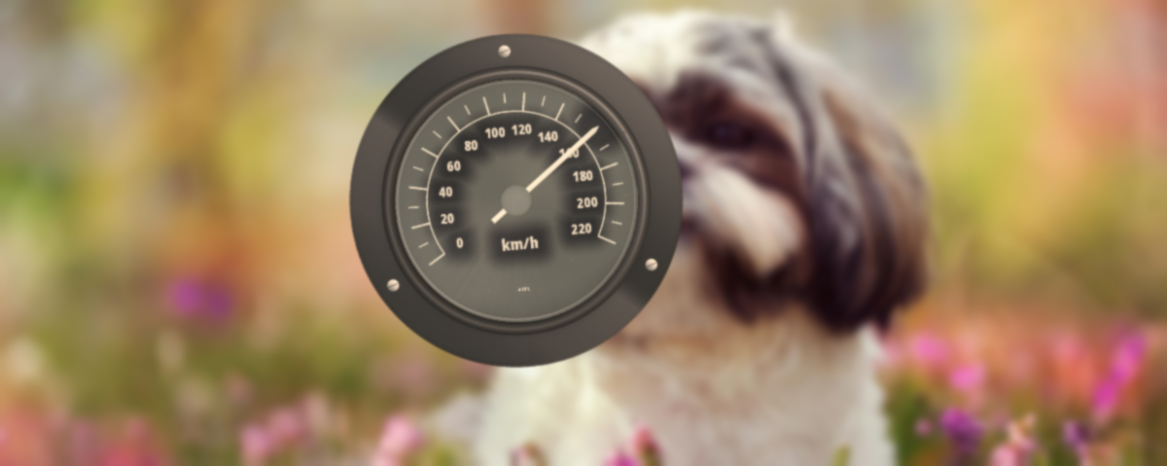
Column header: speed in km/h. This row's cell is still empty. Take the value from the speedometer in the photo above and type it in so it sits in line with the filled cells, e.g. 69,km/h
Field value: 160,km/h
